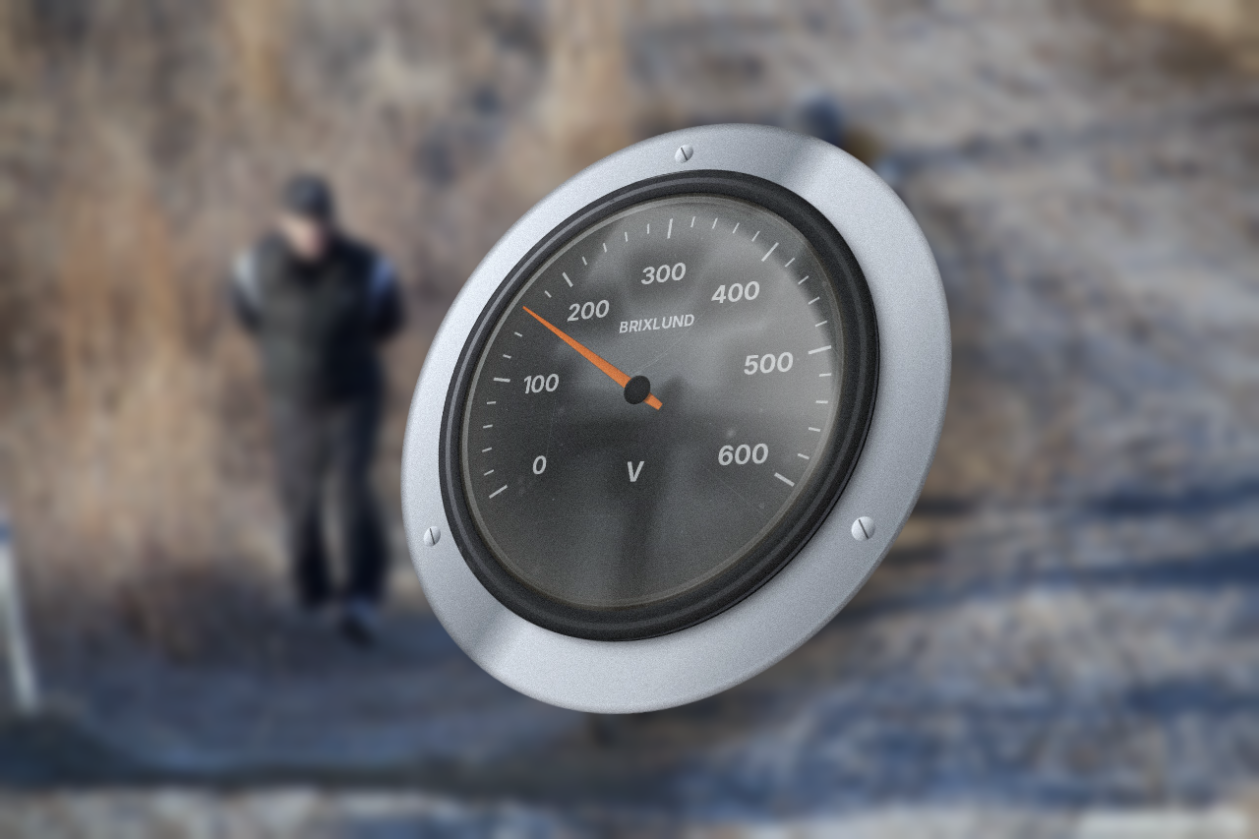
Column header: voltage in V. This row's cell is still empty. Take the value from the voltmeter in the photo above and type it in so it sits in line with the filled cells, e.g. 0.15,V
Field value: 160,V
